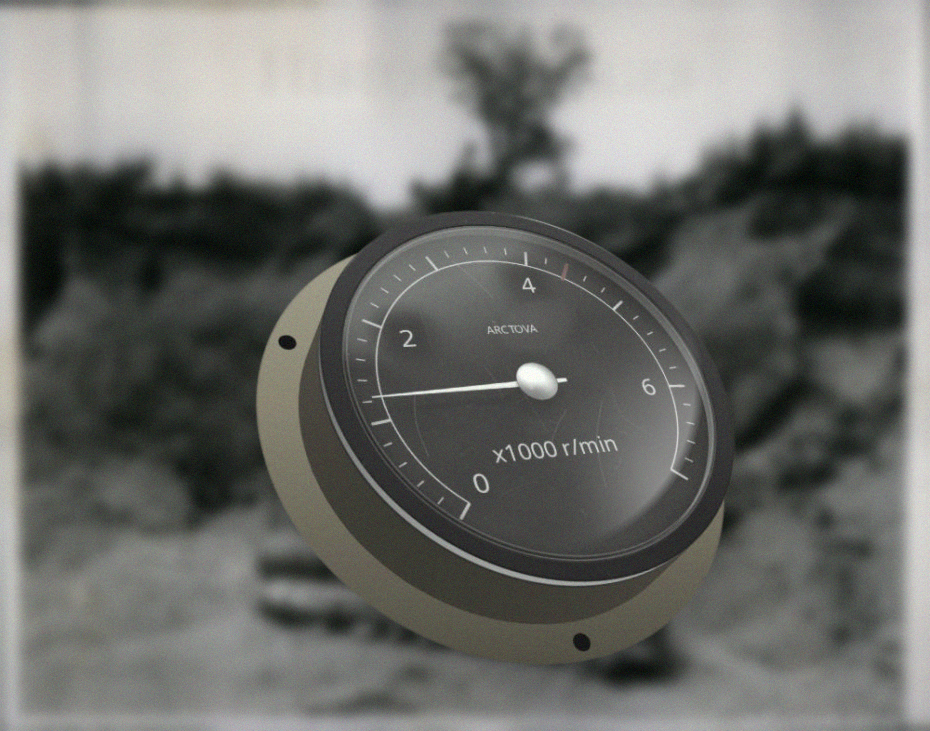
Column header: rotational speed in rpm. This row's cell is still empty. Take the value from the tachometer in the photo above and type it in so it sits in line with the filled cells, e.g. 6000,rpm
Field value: 1200,rpm
